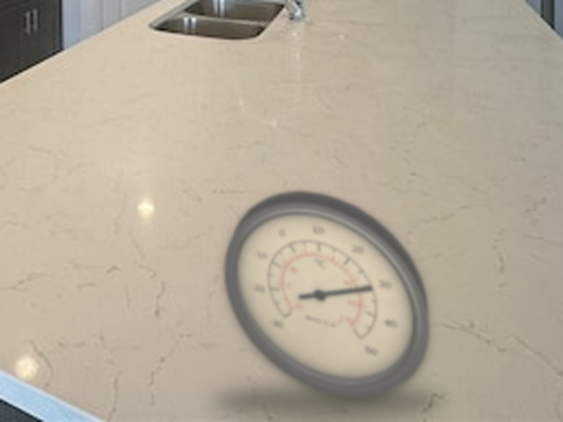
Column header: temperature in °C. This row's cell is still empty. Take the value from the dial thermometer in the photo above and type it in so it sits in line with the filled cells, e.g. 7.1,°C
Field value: 30,°C
